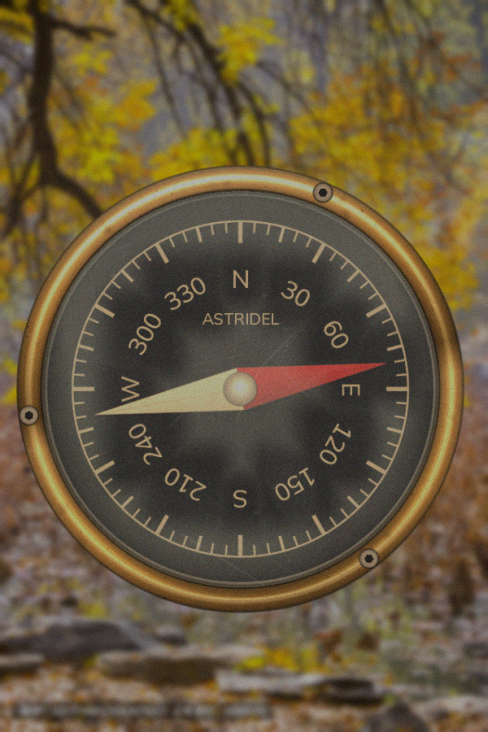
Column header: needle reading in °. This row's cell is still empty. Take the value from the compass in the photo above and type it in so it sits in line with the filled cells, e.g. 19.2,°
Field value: 80,°
